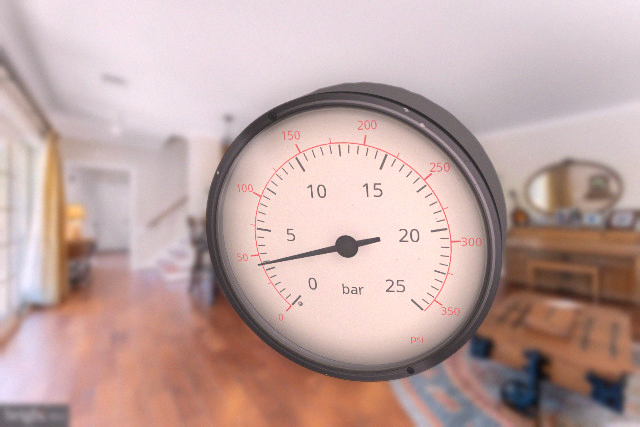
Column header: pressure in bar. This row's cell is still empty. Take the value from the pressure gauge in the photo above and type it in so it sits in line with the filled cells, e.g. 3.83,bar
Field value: 3,bar
